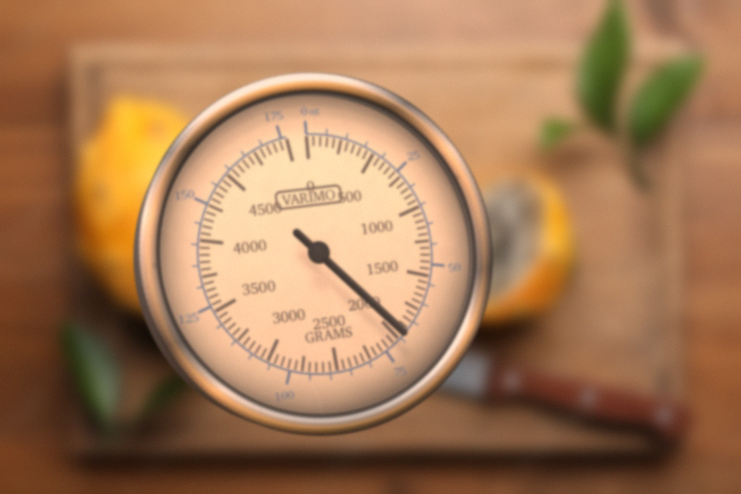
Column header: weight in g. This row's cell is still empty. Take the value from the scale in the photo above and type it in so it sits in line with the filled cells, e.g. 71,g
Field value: 1950,g
